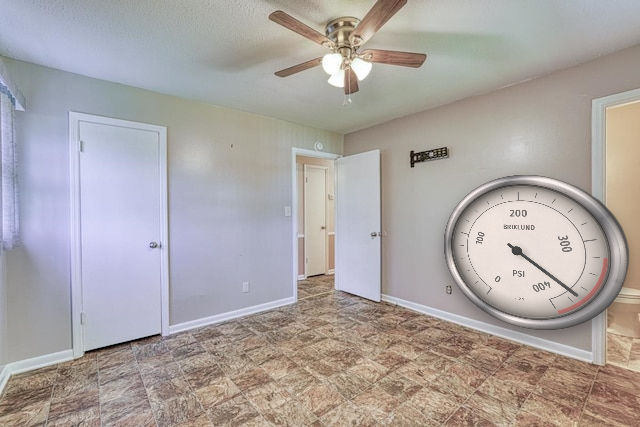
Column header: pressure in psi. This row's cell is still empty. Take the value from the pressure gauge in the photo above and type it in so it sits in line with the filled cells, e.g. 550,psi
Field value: 370,psi
